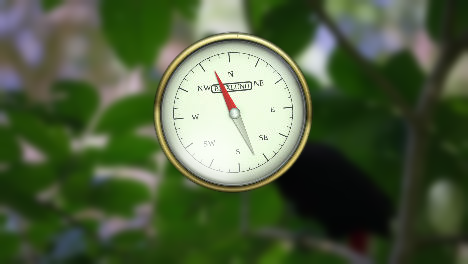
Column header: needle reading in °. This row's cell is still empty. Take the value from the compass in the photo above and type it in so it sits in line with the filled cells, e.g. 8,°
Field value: 340,°
